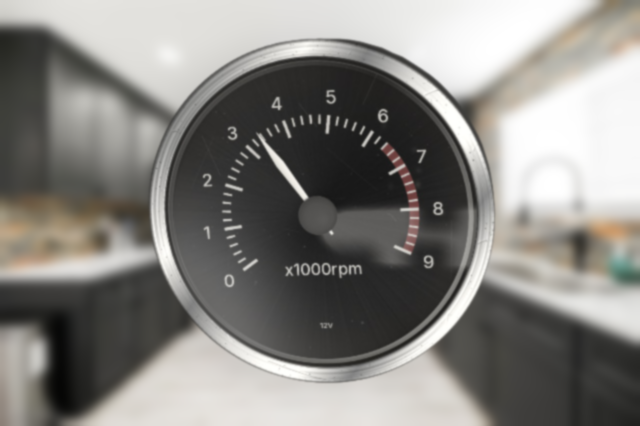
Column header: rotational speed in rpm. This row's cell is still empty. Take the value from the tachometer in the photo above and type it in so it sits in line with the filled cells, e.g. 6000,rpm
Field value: 3400,rpm
